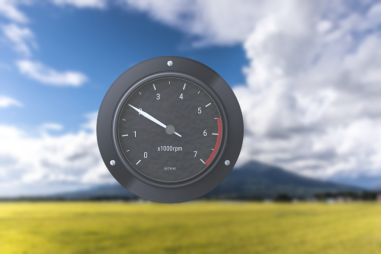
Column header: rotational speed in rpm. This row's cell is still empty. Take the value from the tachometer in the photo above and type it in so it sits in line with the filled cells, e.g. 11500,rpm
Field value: 2000,rpm
